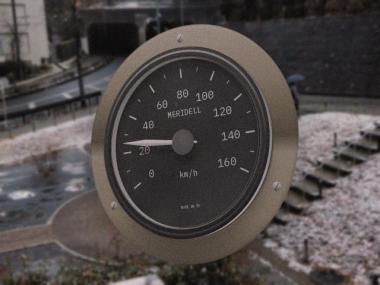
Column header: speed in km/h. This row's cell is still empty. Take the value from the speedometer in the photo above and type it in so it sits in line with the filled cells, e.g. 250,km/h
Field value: 25,km/h
